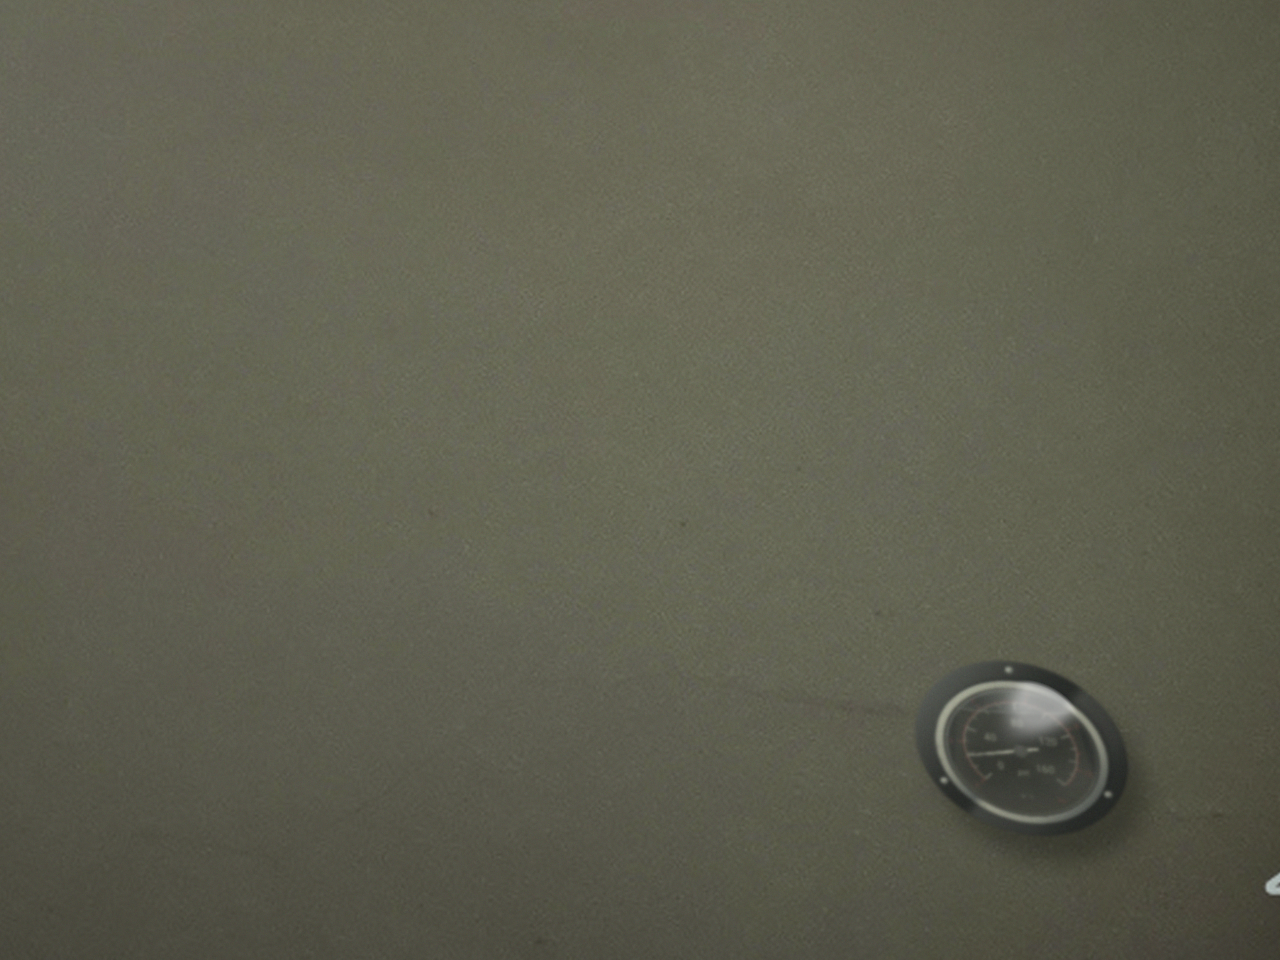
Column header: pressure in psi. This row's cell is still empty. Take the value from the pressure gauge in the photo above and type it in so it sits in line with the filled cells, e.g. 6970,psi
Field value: 20,psi
